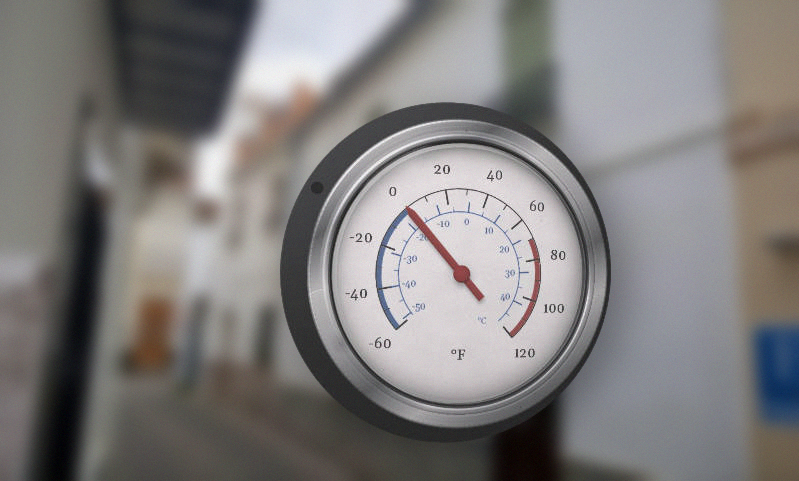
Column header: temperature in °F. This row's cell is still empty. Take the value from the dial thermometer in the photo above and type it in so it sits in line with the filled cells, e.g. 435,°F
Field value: 0,°F
